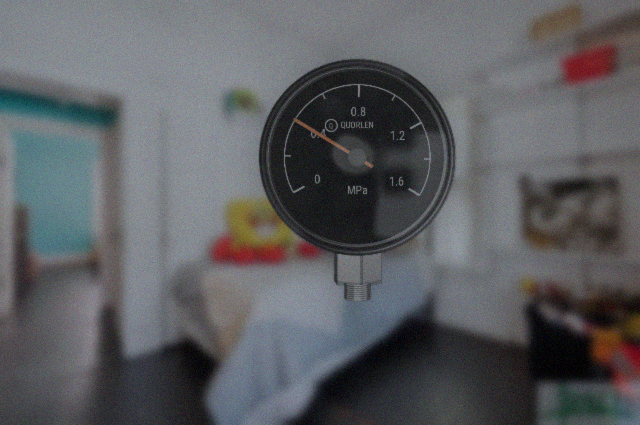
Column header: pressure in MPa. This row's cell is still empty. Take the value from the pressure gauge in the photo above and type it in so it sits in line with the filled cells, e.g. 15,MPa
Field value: 0.4,MPa
